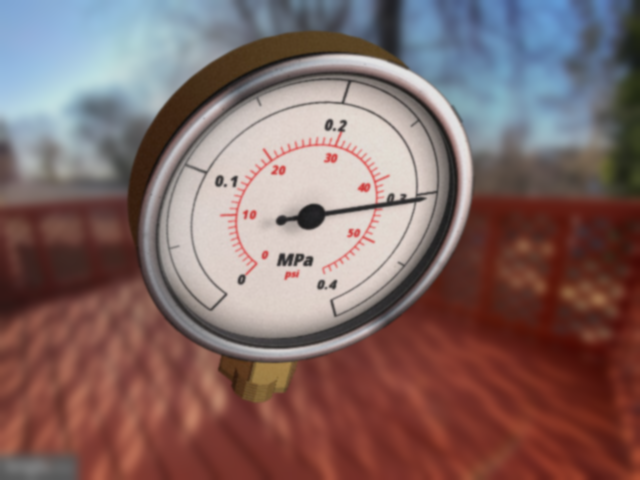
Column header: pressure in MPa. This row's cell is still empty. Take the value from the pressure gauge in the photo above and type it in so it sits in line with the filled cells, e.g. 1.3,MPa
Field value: 0.3,MPa
